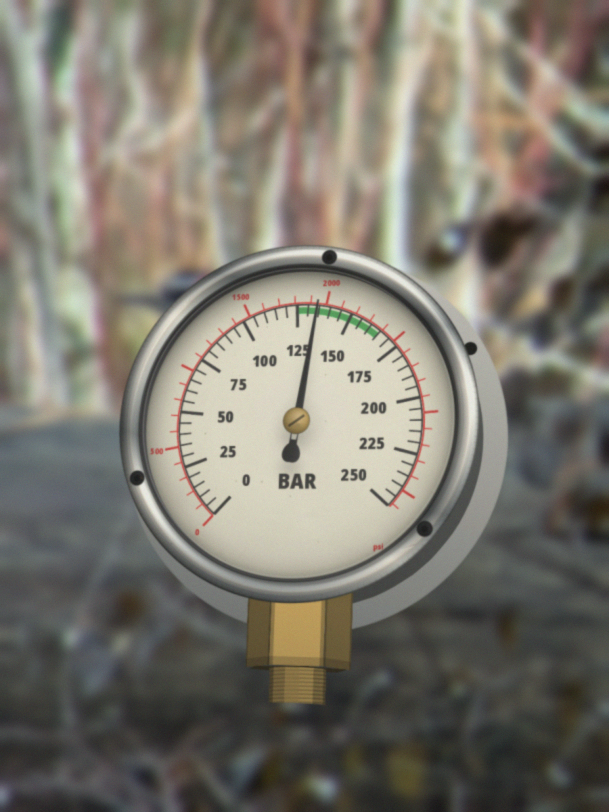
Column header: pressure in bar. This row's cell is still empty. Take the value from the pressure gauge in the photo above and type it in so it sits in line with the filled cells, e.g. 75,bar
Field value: 135,bar
